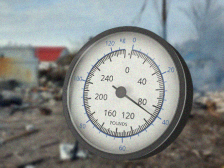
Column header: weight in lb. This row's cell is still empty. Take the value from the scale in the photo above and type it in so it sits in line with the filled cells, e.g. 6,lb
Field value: 90,lb
